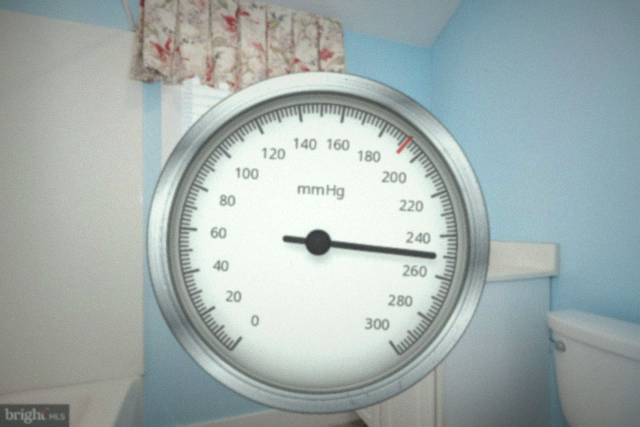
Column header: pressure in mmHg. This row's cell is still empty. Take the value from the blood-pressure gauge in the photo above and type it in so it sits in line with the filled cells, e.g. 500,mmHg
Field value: 250,mmHg
